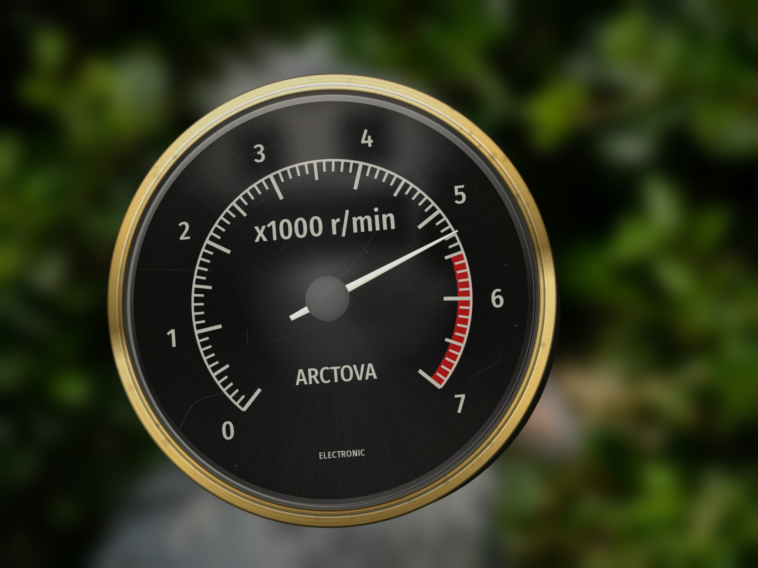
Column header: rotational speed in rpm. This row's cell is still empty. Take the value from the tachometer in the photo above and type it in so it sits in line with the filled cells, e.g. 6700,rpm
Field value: 5300,rpm
